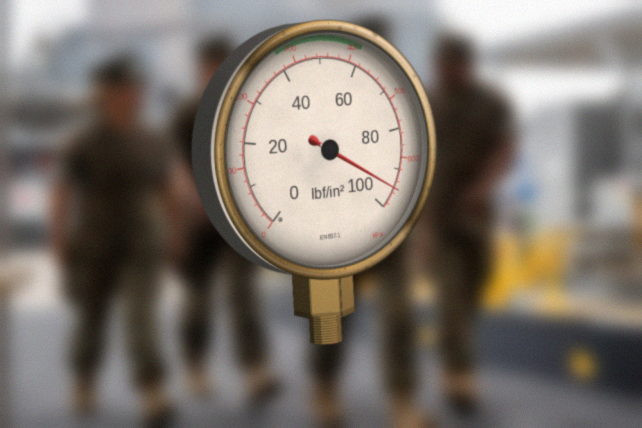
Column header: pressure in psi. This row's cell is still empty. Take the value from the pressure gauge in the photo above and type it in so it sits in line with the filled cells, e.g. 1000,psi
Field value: 95,psi
